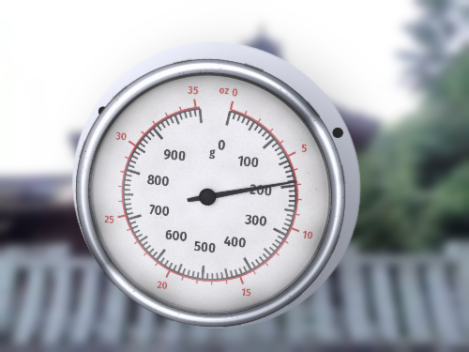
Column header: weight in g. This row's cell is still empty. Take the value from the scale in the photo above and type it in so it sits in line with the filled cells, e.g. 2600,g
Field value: 190,g
